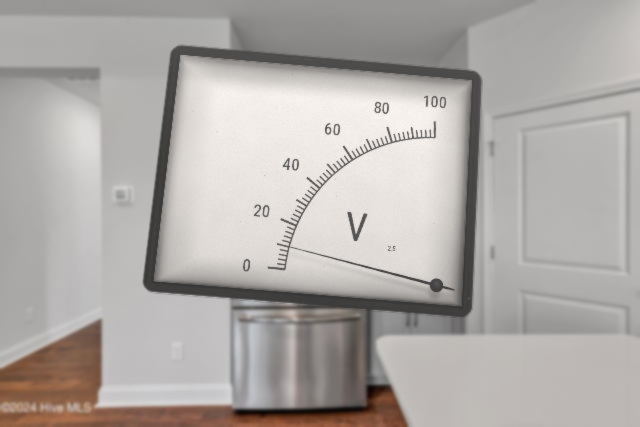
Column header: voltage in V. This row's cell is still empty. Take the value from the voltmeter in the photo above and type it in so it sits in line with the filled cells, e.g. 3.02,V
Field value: 10,V
